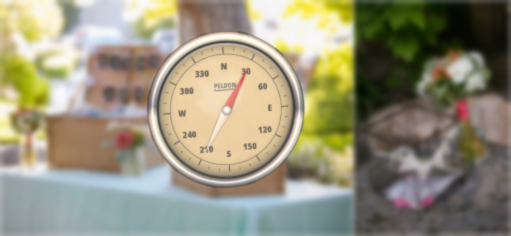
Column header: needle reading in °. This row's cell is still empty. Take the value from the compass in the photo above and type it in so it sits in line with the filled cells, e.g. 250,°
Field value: 30,°
